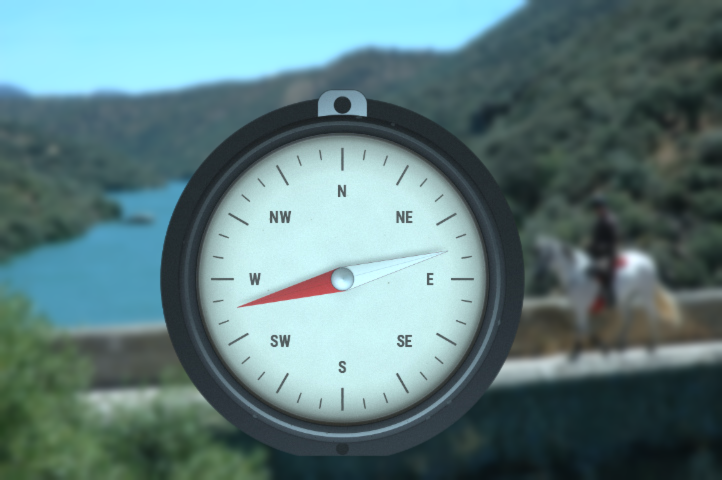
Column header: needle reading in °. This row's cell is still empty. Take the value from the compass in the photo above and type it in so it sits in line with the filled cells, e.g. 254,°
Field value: 255,°
